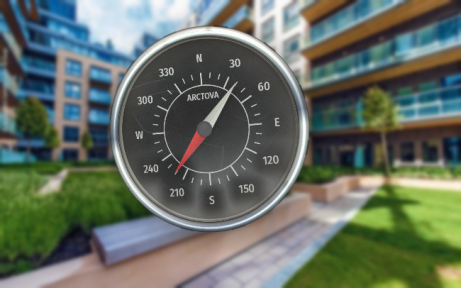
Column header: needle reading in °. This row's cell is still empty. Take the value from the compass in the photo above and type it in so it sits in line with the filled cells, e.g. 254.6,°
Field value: 220,°
